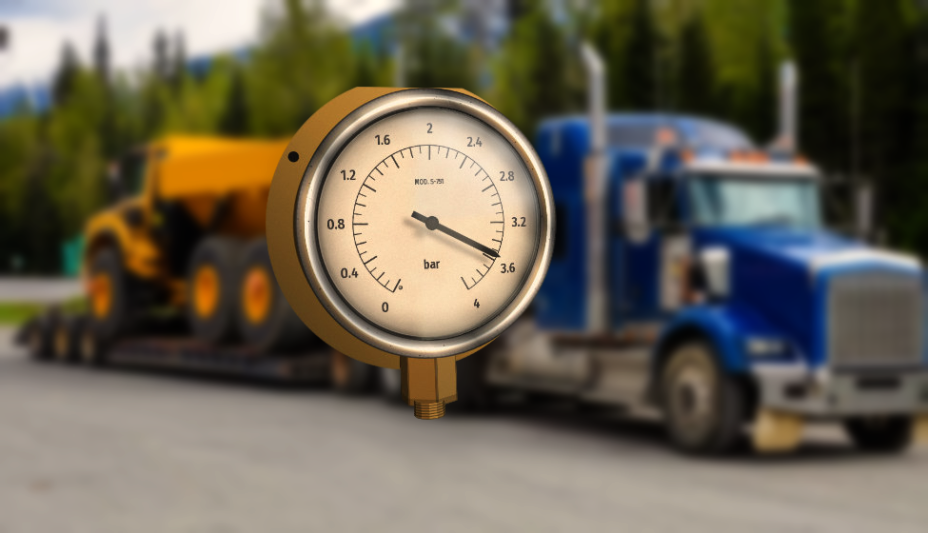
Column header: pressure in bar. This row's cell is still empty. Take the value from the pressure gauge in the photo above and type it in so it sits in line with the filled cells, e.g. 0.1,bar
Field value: 3.55,bar
